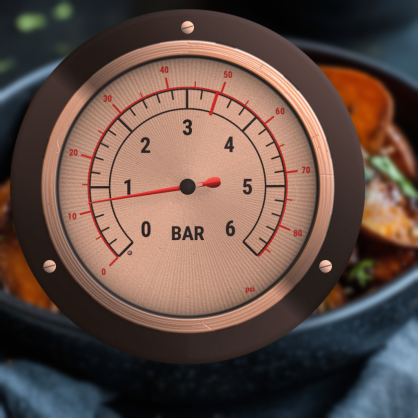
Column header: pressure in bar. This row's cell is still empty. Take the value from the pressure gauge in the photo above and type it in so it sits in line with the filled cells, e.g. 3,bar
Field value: 0.8,bar
